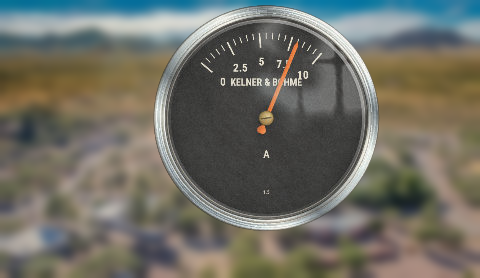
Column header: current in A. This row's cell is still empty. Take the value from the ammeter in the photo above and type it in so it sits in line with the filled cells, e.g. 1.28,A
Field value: 8,A
